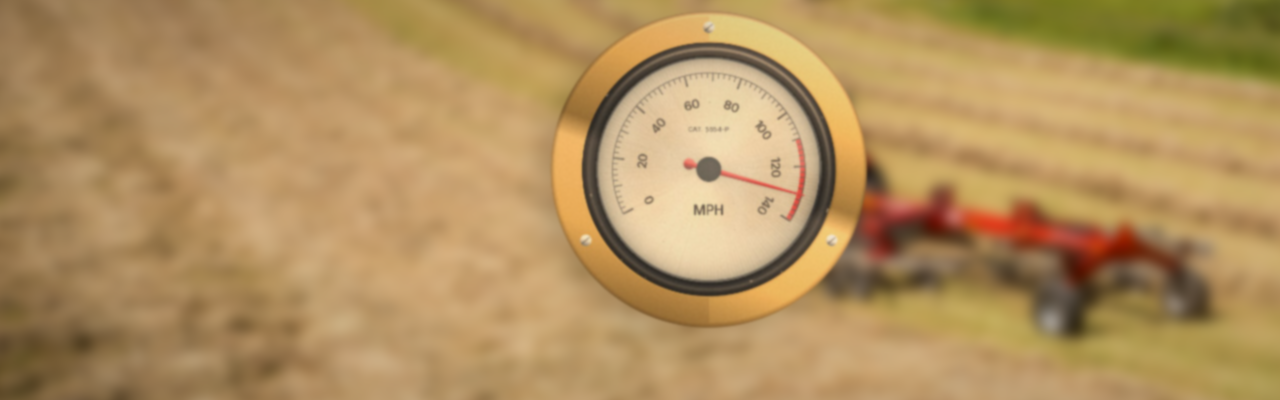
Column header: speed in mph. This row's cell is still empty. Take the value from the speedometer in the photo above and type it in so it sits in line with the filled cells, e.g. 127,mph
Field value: 130,mph
